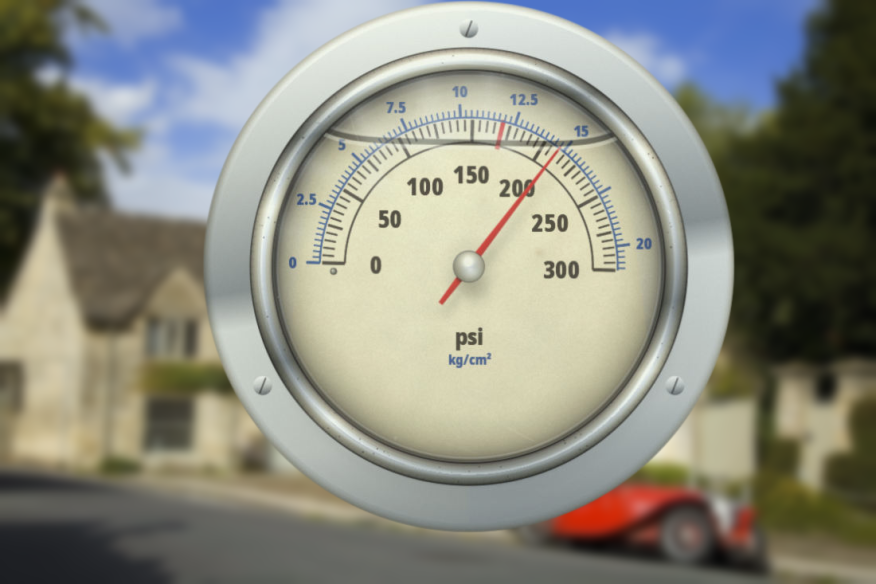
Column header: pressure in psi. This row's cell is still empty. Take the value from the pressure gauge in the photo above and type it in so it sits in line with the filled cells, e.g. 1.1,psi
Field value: 210,psi
